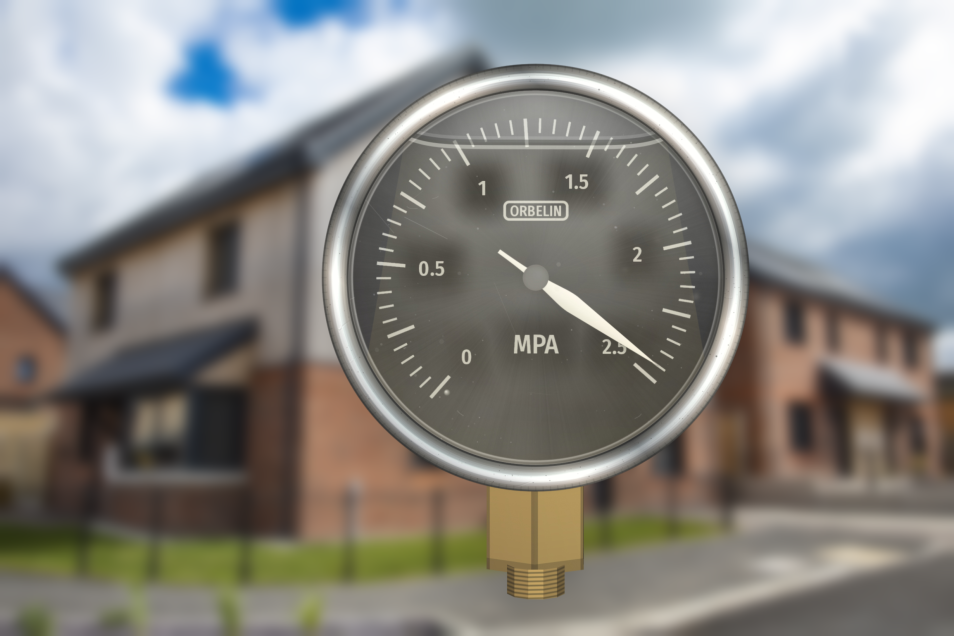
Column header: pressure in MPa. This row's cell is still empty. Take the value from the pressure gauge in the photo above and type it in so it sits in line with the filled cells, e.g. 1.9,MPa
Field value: 2.45,MPa
